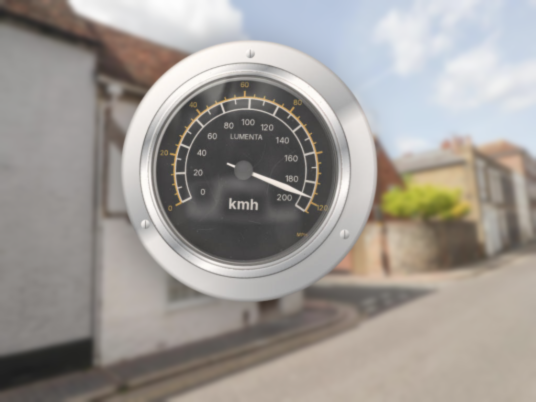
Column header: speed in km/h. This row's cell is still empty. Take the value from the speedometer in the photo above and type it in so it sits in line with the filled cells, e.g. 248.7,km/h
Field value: 190,km/h
